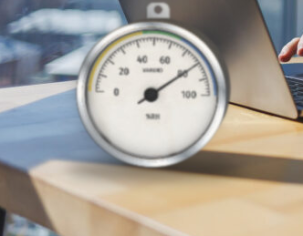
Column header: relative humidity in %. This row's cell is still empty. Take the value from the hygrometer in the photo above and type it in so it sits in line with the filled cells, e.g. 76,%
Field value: 80,%
